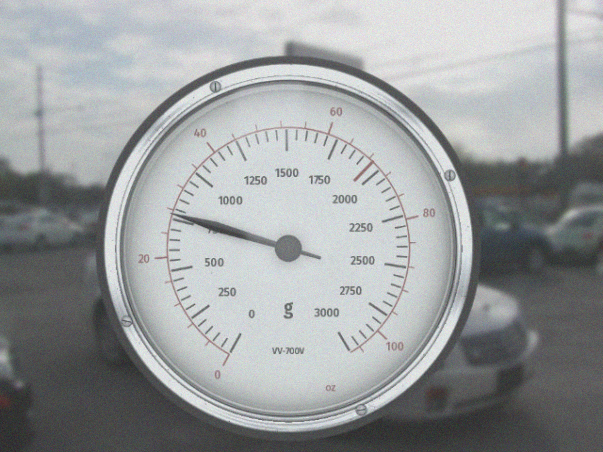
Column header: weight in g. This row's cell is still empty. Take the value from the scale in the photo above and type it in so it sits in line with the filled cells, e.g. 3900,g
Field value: 775,g
